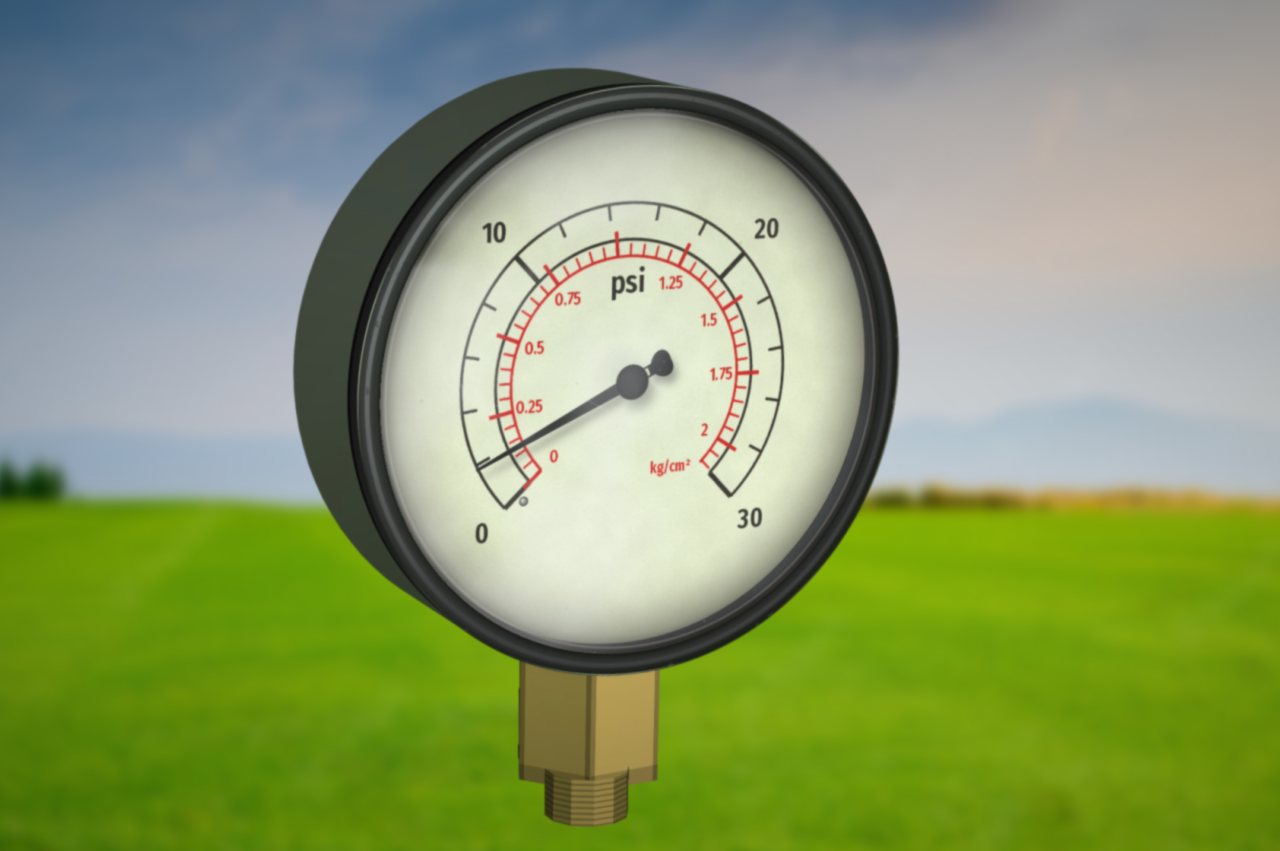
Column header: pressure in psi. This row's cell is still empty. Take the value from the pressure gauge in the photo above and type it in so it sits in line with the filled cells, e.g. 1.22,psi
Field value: 2,psi
